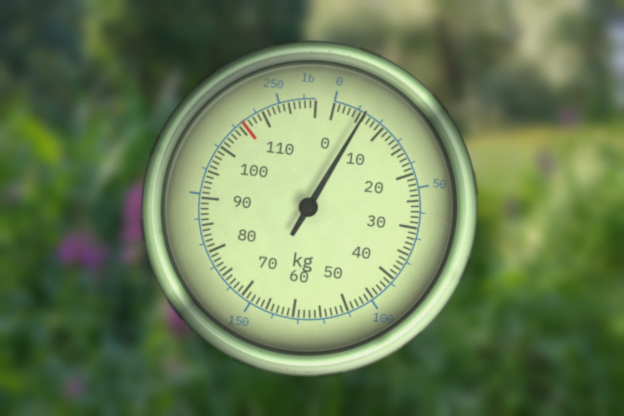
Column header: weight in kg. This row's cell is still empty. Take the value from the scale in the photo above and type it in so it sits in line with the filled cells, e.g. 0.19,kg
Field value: 6,kg
